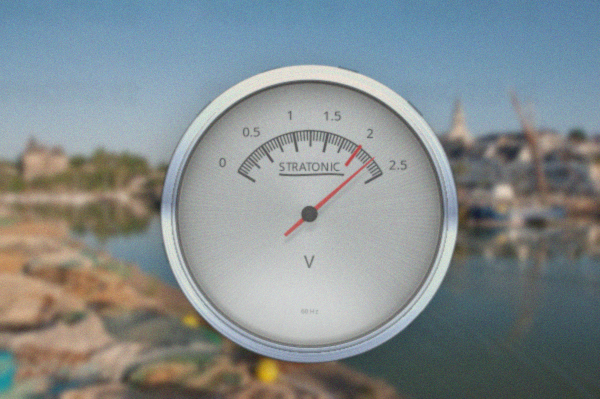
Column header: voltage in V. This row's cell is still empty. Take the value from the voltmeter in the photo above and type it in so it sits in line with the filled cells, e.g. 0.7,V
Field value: 2.25,V
